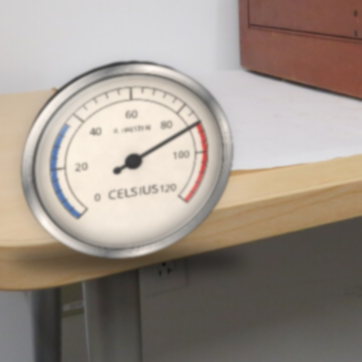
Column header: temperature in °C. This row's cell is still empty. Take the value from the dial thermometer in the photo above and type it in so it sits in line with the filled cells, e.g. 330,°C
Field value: 88,°C
